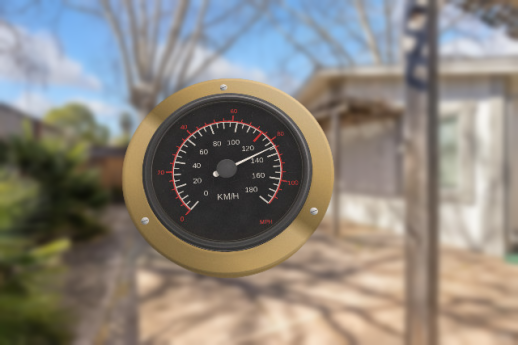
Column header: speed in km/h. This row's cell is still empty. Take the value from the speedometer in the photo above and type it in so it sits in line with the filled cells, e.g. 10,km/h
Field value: 135,km/h
